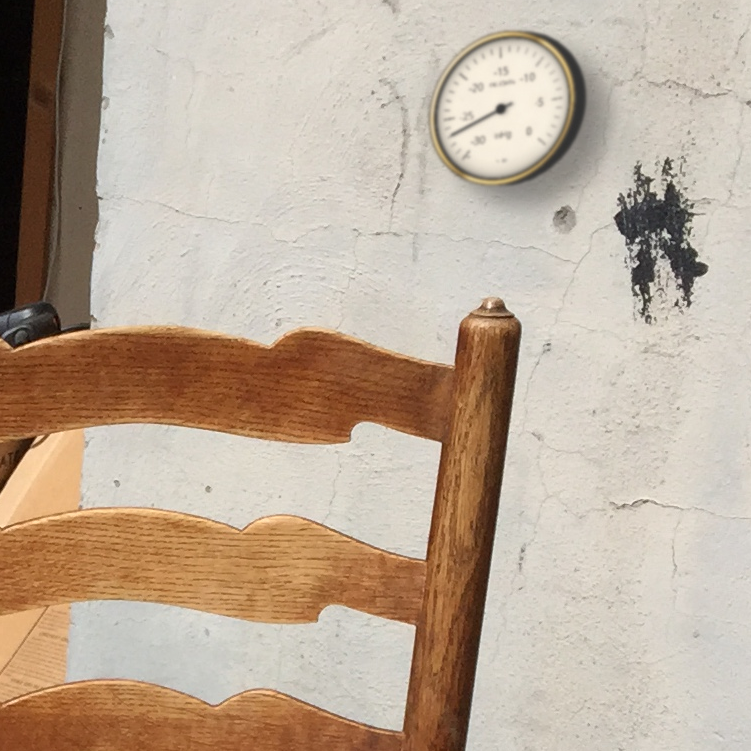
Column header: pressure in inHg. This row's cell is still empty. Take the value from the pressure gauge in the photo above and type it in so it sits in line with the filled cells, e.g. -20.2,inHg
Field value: -27,inHg
